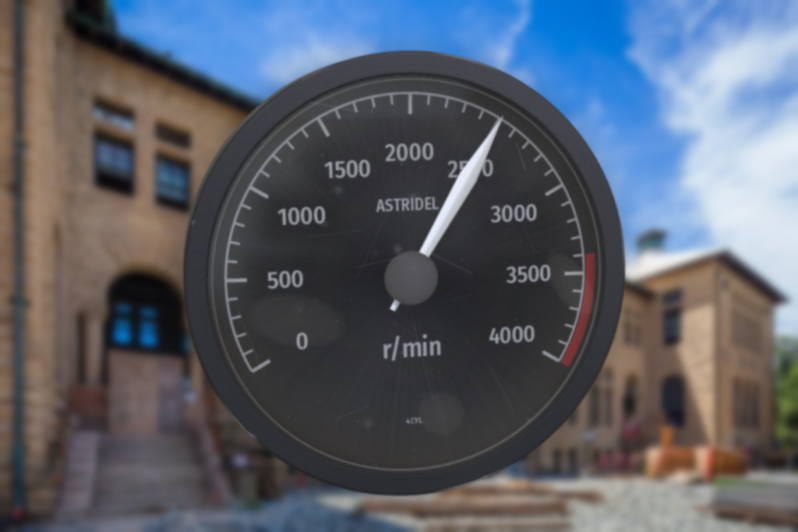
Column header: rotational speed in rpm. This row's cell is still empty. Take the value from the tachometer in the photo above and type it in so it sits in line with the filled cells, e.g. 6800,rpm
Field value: 2500,rpm
